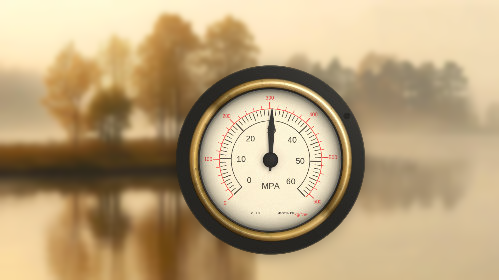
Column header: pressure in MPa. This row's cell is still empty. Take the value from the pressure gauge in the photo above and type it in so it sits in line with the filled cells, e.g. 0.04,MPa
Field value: 30,MPa
